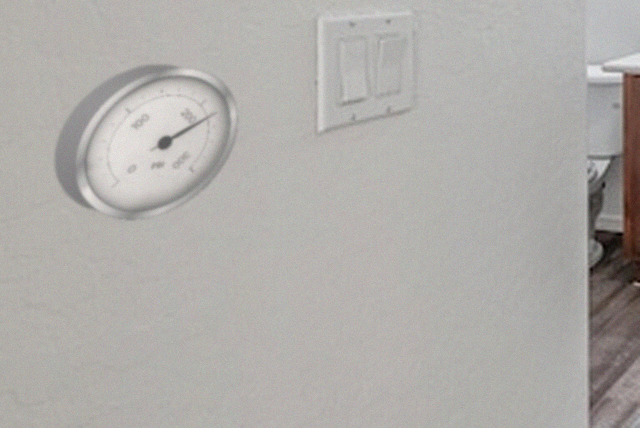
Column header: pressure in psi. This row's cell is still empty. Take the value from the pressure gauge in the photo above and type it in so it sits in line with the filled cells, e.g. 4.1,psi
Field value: 220,psi
